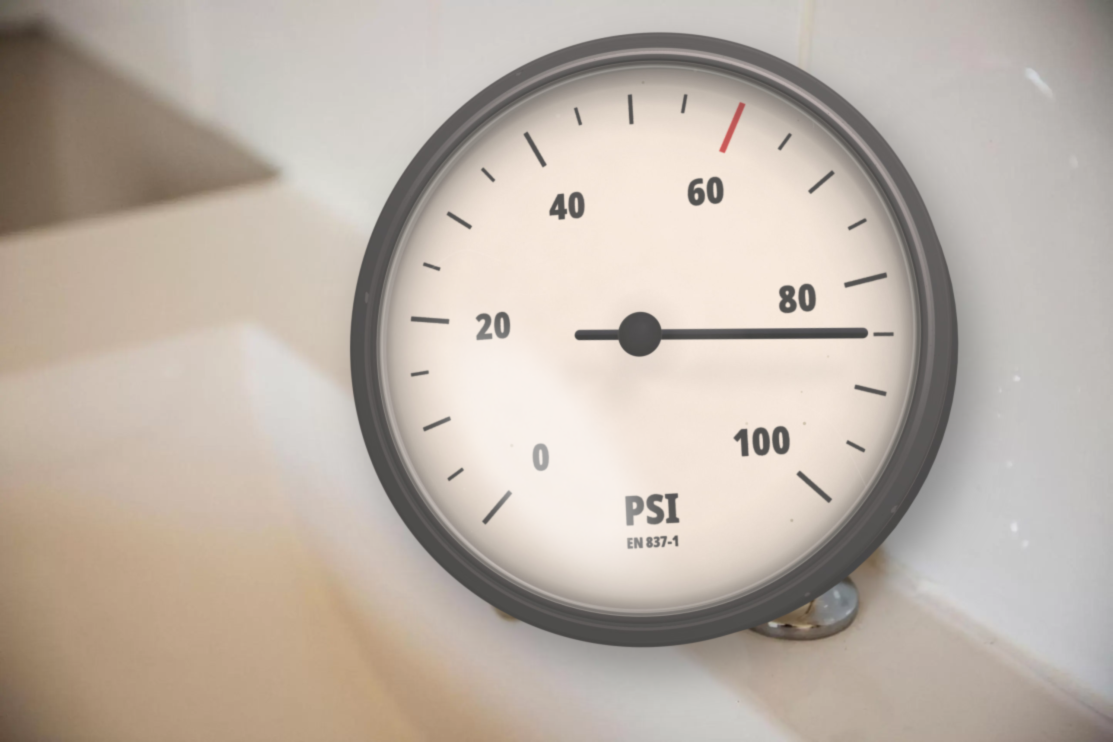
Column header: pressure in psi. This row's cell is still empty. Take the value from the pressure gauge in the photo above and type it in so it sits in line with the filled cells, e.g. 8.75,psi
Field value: 85,psi
